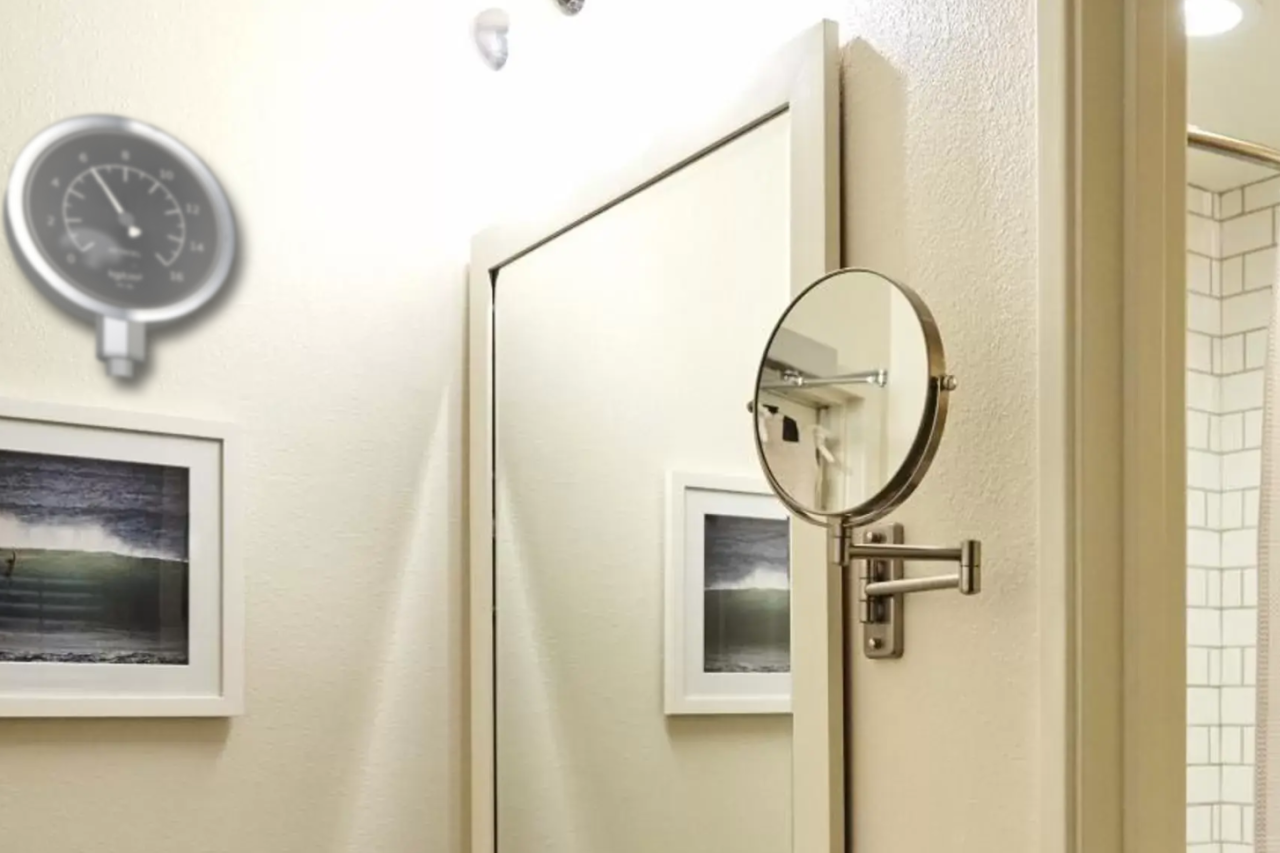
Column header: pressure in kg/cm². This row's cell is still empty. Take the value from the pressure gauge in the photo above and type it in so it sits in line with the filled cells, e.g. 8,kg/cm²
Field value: 6,kg/cm²
